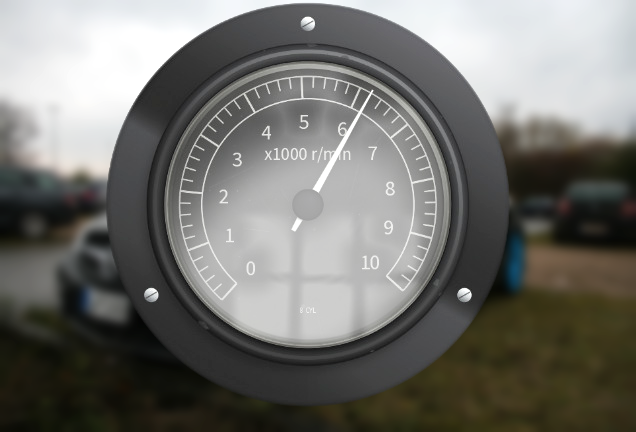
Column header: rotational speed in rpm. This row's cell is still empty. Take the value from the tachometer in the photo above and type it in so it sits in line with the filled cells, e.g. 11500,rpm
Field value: 6200,rpm
